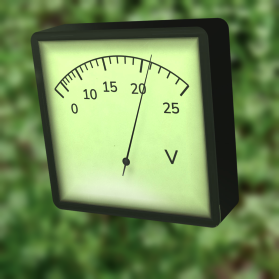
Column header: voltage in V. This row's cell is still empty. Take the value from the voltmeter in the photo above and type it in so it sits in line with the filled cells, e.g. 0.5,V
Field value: 21,V
